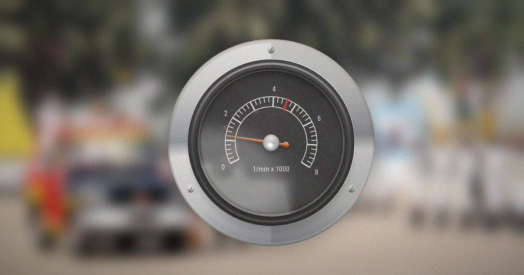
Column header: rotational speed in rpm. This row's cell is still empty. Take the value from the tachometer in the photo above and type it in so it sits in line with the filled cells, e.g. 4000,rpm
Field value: 1200,rpm
